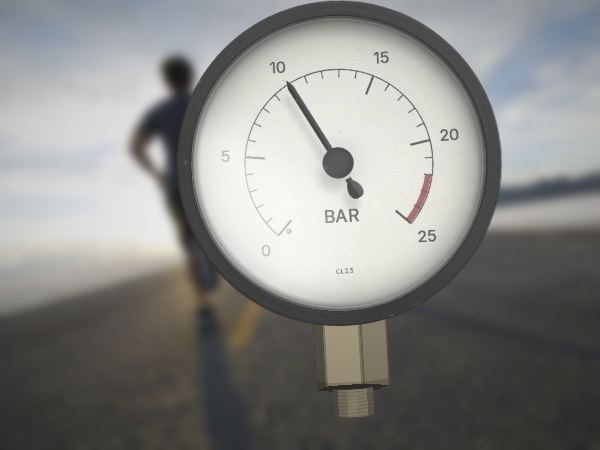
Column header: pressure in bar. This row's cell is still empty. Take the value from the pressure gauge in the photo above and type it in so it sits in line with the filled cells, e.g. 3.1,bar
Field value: 10,bar
